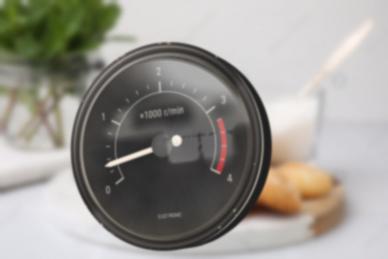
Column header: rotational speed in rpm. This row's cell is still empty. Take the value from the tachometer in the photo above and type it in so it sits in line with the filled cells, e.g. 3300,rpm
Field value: 300,rpm
